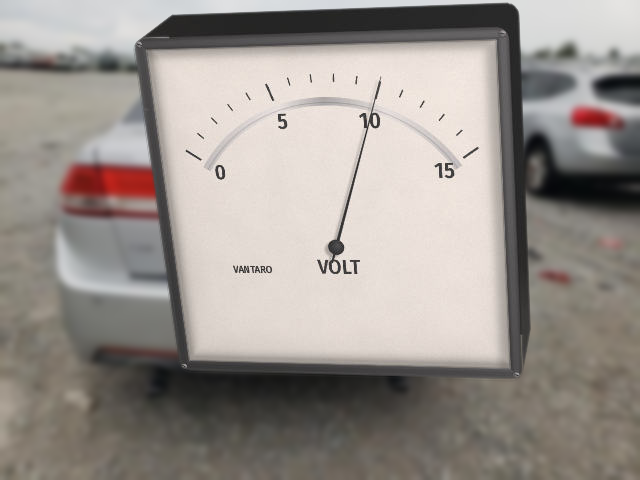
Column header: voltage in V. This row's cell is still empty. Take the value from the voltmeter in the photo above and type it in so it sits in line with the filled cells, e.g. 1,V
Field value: 10,V
